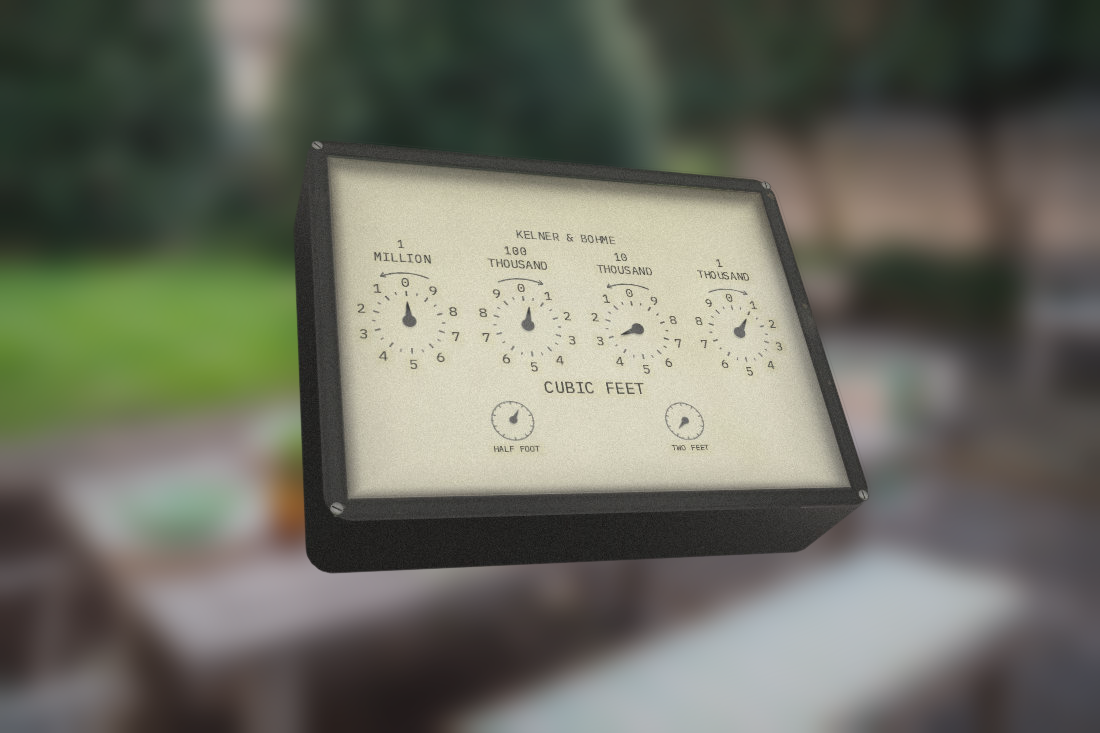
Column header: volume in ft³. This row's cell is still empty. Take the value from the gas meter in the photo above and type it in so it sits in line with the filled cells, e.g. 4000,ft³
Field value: 3100,ft³
